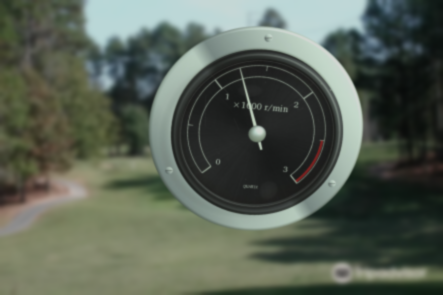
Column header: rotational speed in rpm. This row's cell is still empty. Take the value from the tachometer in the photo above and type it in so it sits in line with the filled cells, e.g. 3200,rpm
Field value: 1250,rpm
